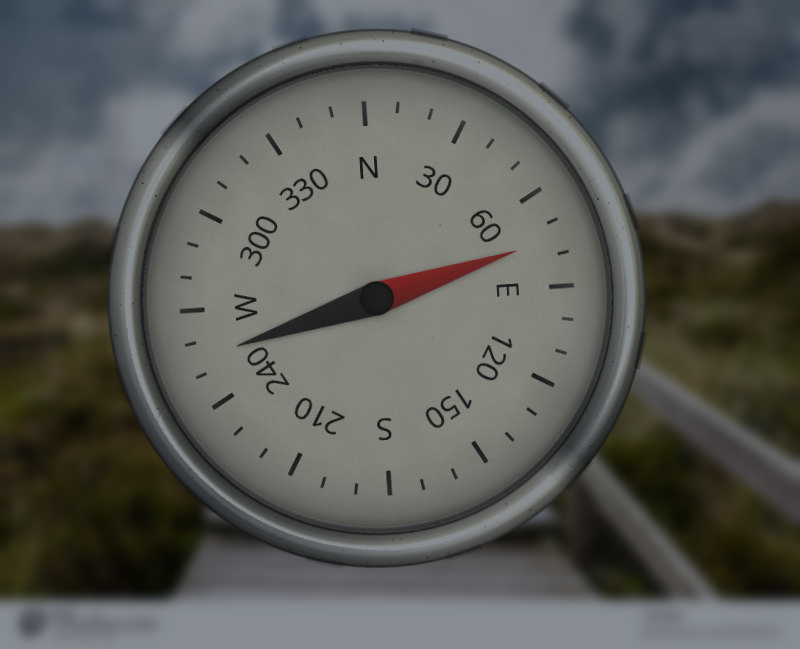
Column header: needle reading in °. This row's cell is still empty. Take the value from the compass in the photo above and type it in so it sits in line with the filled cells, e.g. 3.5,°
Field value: 75,°
